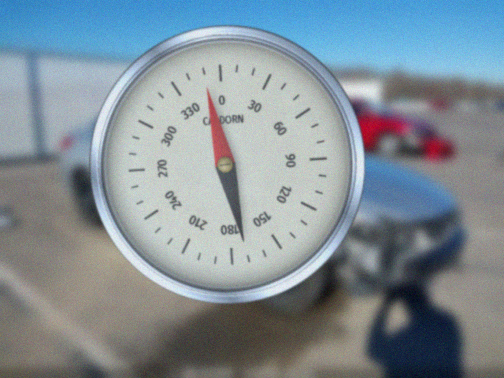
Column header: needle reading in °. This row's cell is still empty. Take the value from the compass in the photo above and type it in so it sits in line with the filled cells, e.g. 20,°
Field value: 350,°
